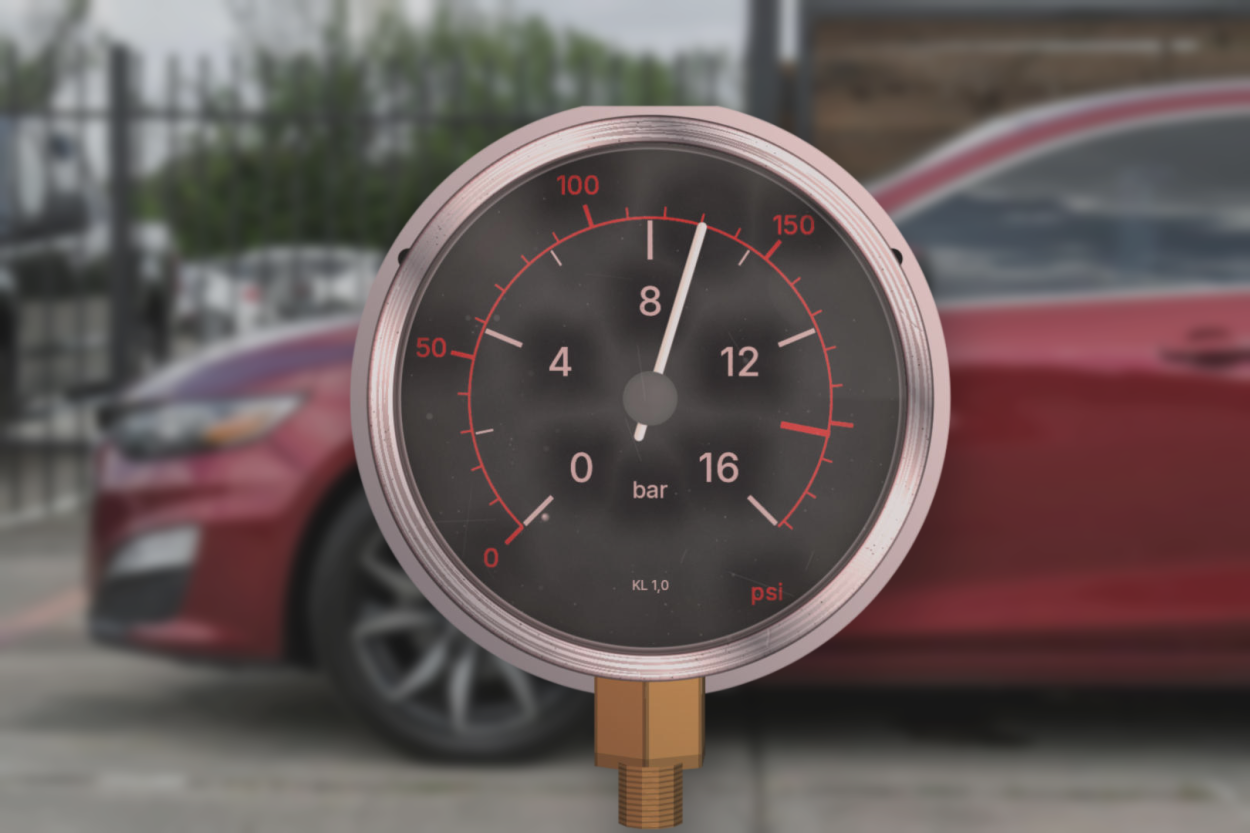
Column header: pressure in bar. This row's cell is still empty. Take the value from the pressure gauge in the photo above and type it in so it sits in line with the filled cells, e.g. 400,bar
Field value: 9,bar
